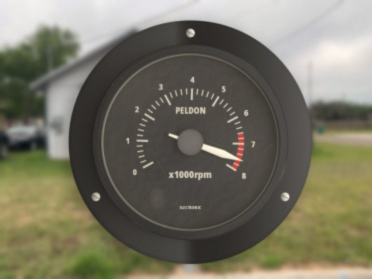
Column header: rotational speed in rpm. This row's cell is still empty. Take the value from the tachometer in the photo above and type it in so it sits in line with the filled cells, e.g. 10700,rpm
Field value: 7600,rpm
